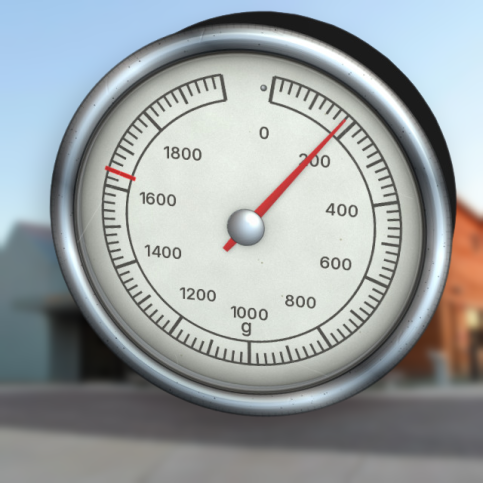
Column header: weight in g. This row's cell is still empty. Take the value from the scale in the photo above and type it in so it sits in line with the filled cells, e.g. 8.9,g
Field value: 180,g
